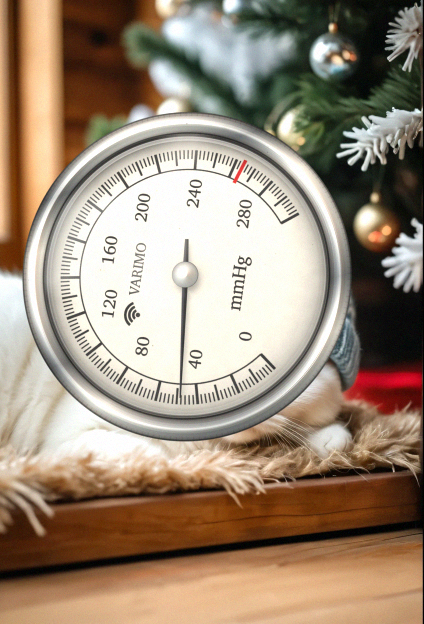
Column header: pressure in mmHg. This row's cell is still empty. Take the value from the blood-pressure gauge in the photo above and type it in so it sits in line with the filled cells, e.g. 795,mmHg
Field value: 48,mmHg
